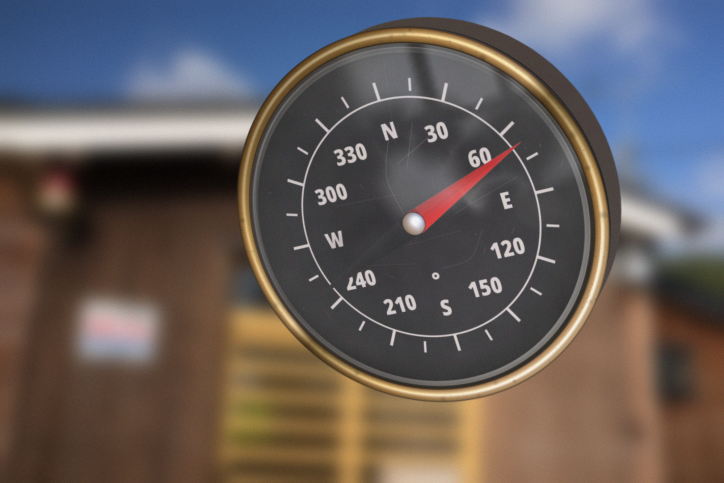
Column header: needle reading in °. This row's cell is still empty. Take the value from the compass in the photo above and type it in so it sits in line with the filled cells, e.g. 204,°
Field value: 67.5,°
